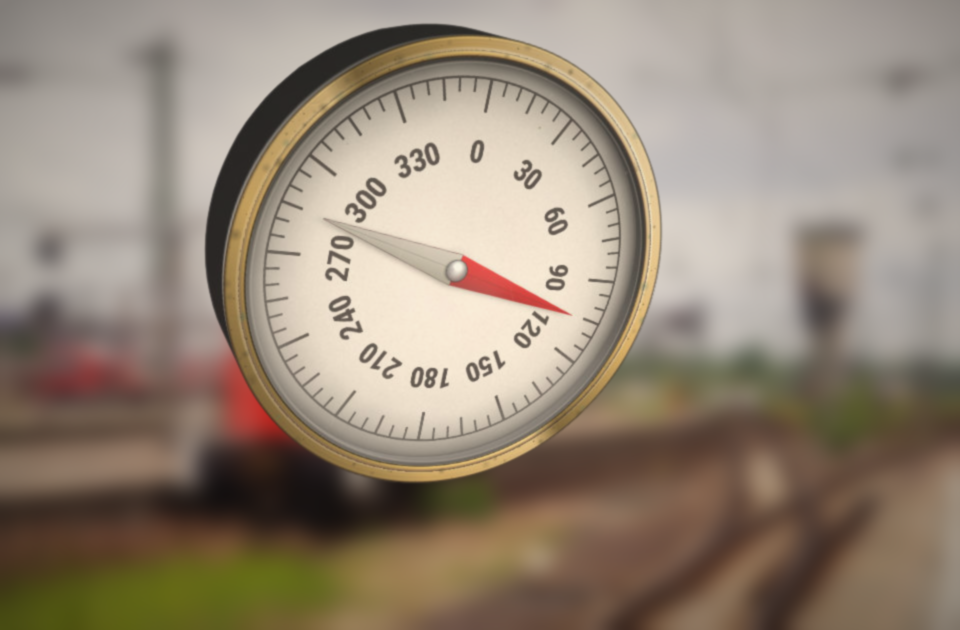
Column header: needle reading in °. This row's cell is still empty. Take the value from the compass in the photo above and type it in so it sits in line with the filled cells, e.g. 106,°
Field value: 105,°
